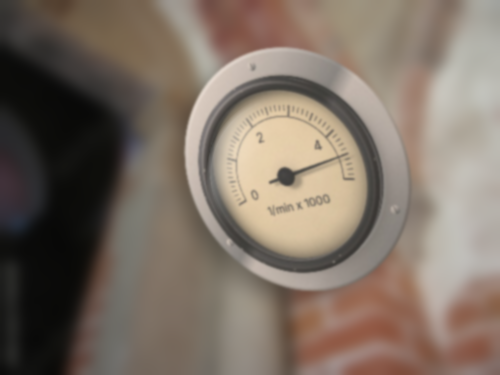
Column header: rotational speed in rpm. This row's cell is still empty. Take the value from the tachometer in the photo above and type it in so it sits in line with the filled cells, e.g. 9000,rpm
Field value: 4500,rpm
